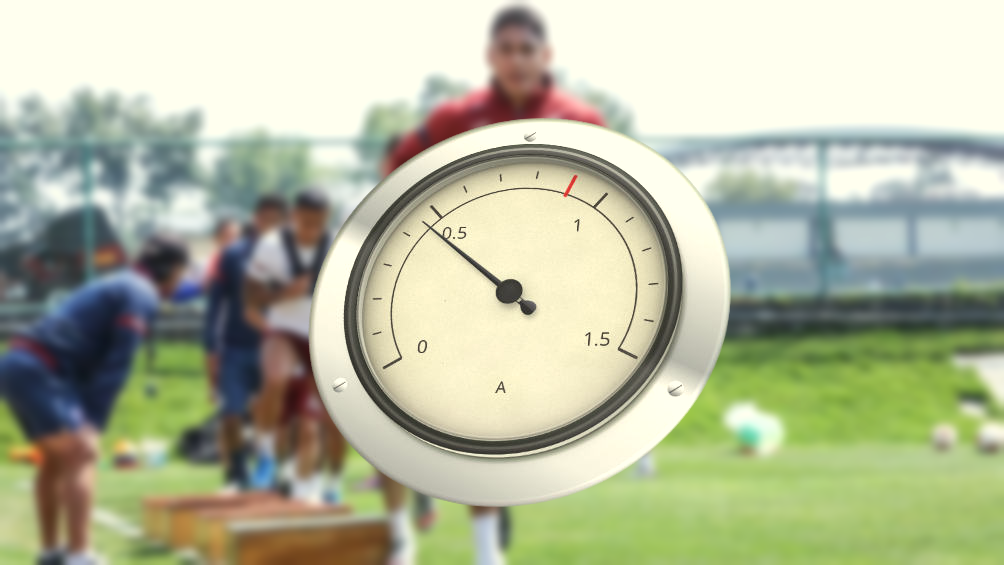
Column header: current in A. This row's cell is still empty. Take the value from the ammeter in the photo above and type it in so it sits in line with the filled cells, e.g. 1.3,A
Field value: 0.45,A
